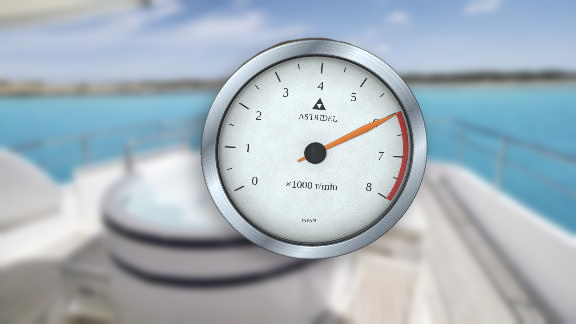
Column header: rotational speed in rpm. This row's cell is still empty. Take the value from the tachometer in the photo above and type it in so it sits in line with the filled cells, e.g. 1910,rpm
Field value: 6000,rpm
